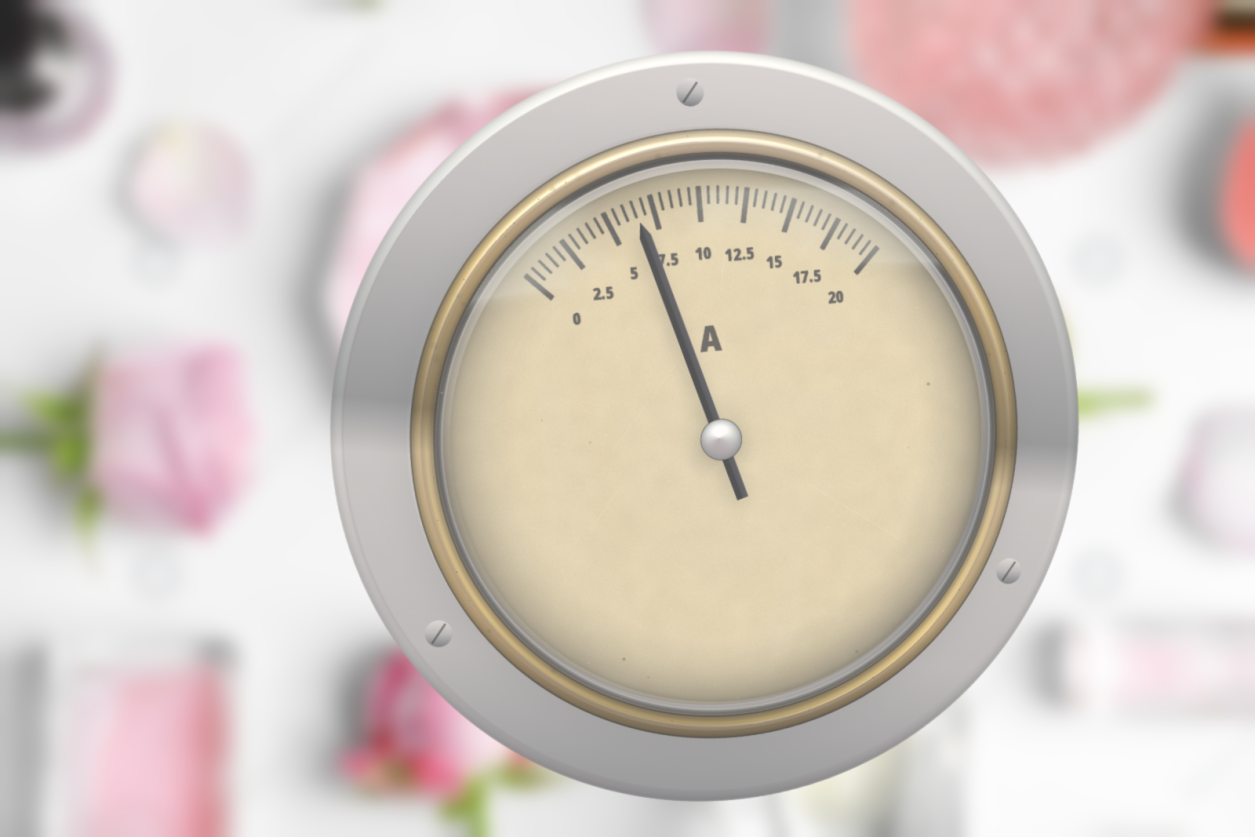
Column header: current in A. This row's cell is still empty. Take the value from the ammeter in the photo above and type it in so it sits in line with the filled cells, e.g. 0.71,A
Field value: 6.5,A
